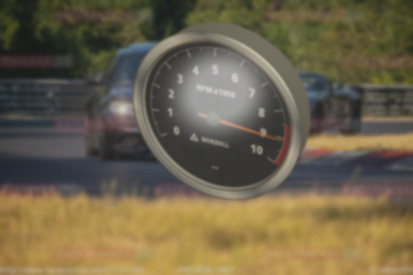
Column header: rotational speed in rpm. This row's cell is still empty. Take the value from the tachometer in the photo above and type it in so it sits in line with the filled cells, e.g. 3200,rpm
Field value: 9000,rpm
